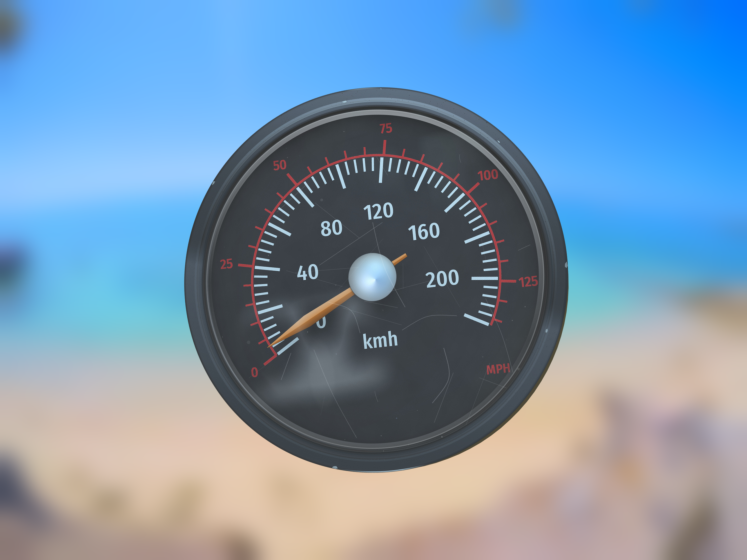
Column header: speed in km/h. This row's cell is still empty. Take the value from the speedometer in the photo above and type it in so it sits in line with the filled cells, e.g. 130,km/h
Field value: 4,km/h
